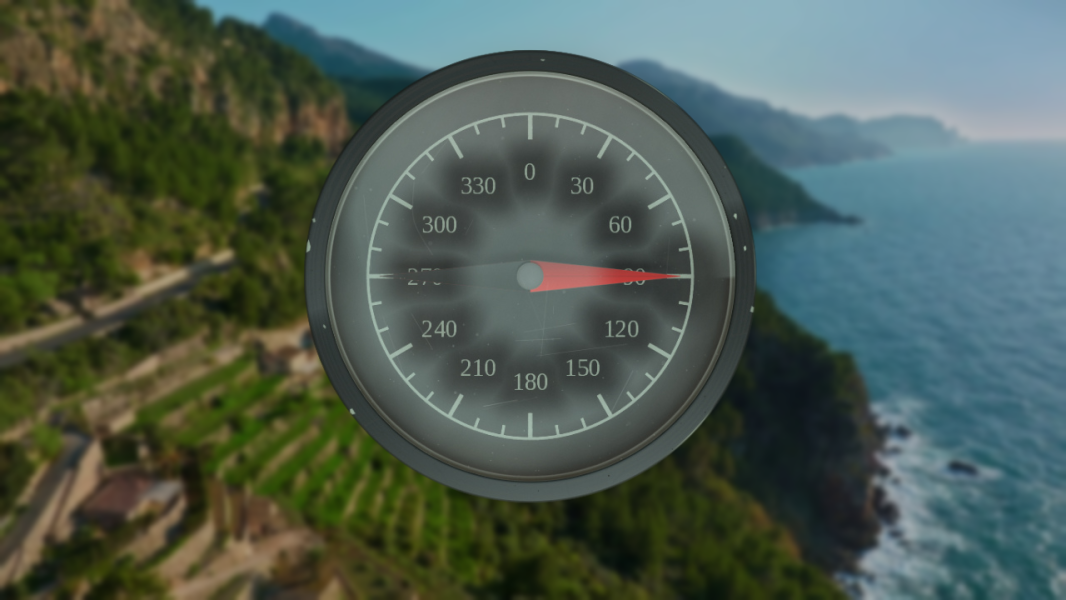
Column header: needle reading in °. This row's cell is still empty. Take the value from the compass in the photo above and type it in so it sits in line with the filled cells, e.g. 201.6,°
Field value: 90,°
